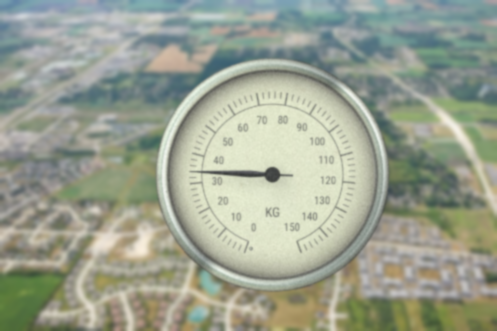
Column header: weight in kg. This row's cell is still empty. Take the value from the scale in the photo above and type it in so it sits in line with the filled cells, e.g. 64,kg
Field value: 34,kg
